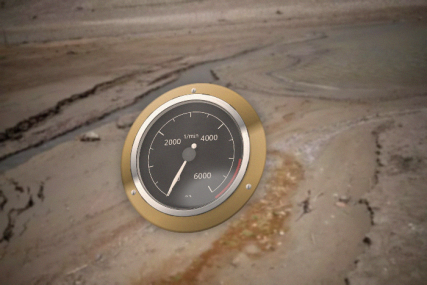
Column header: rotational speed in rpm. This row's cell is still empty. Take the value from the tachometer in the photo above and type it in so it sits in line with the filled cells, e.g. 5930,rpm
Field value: 0,rpm
